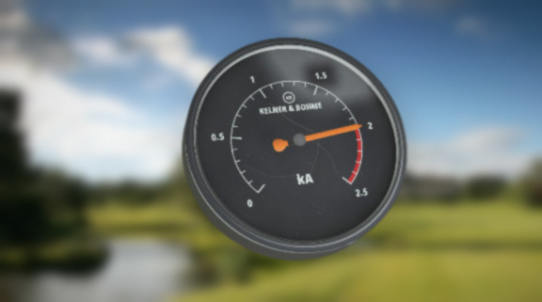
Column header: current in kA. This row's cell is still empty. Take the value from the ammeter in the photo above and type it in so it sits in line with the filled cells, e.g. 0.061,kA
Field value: 2,kA
